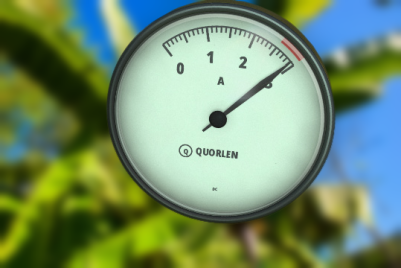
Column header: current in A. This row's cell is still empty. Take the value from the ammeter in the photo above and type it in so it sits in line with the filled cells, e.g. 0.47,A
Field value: 2.9,A
